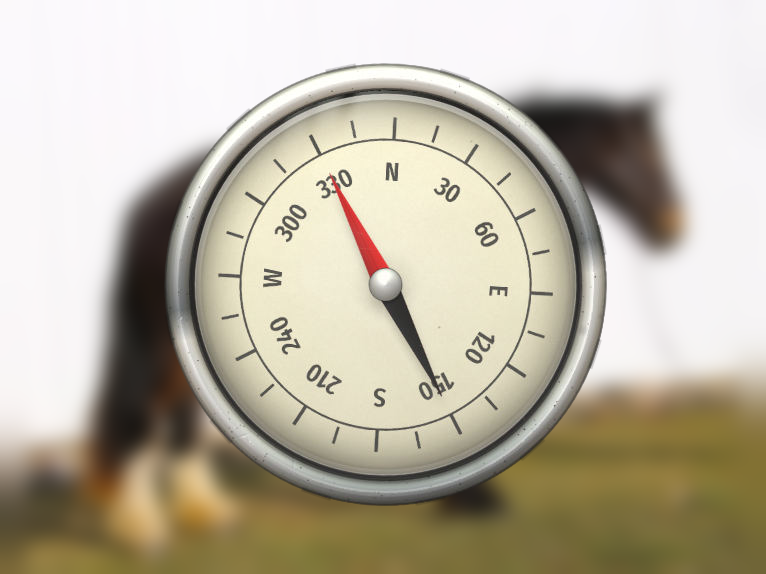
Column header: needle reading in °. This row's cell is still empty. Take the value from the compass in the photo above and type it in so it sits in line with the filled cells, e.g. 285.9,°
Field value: 330,°
